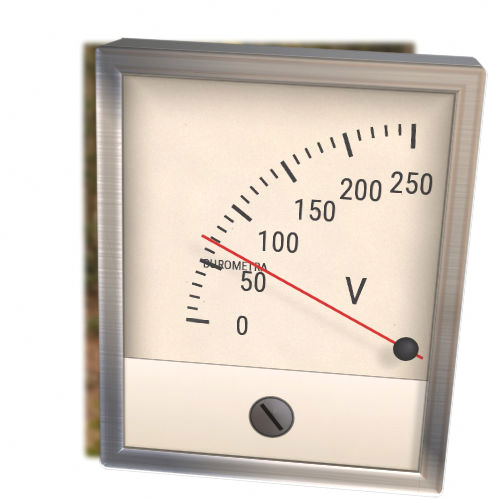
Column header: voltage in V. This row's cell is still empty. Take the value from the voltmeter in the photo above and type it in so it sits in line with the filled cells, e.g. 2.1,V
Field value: 70,V
